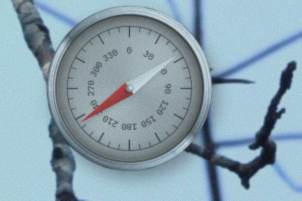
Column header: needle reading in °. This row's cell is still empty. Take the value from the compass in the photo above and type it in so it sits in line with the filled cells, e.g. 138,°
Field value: 235,°
